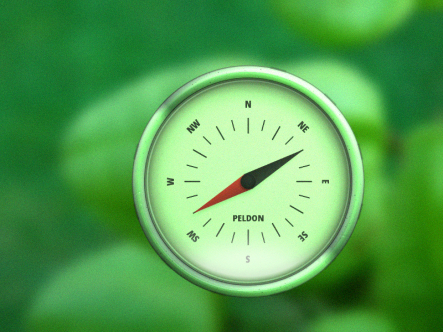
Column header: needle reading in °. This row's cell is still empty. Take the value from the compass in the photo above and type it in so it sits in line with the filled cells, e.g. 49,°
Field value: 240,°
